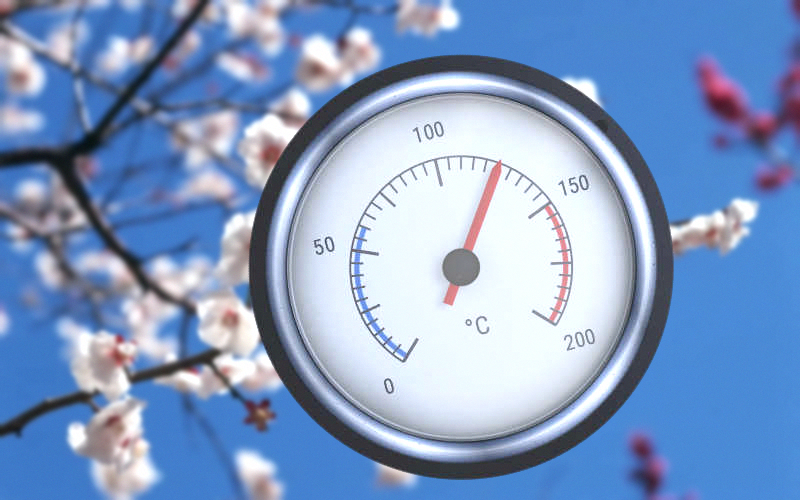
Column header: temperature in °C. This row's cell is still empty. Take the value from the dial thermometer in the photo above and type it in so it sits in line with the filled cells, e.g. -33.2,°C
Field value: 125,°C
